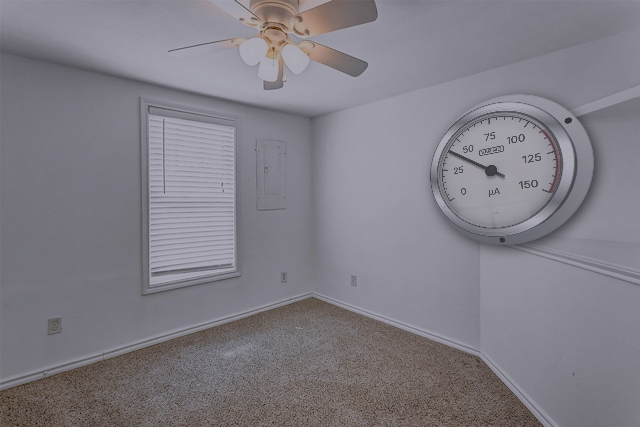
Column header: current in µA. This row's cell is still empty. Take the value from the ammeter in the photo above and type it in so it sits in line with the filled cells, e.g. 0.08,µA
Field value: 40,µA
